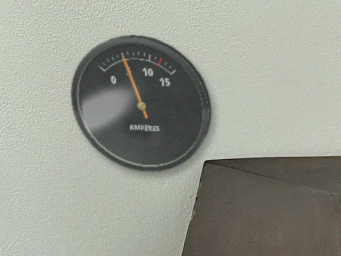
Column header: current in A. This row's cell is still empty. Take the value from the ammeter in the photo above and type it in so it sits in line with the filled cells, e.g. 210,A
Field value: 5,A
